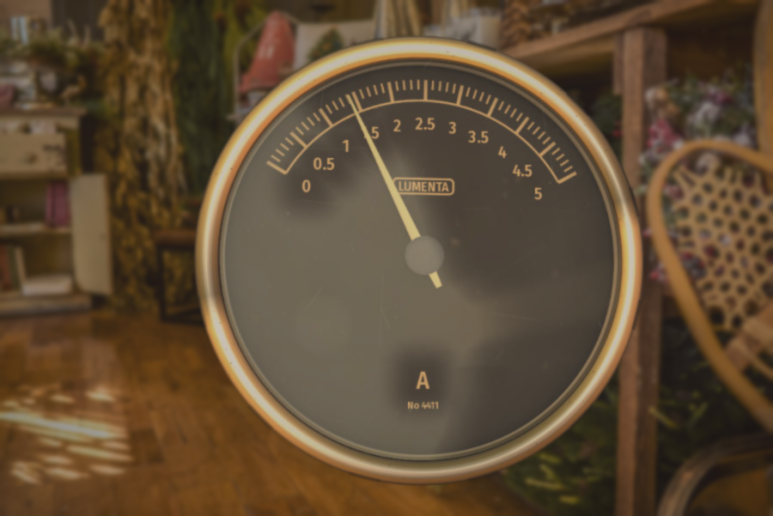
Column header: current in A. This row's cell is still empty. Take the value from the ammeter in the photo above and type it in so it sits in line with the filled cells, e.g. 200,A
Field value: 1.4,A
